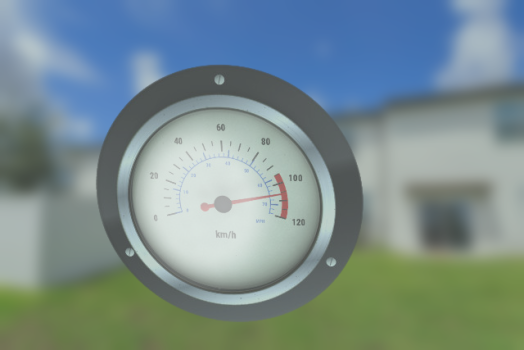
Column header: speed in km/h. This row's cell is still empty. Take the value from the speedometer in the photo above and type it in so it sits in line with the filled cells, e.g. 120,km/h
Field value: 105,km/h
